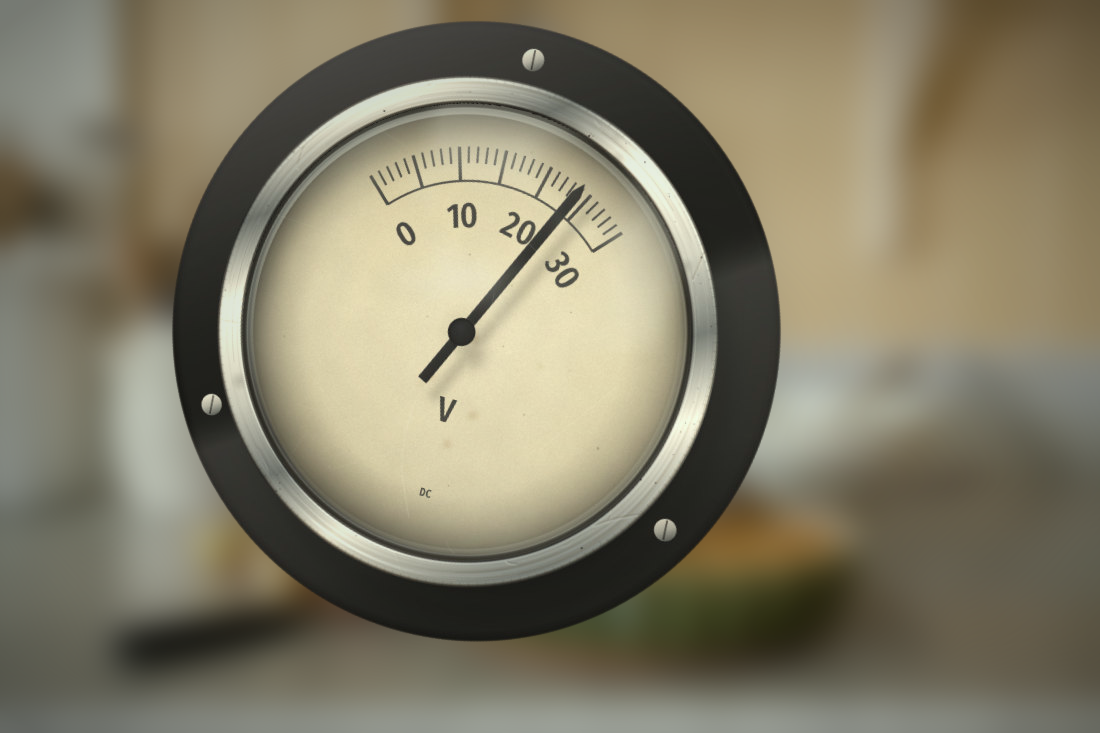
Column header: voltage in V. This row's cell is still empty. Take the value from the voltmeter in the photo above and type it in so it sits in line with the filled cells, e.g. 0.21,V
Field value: 24,V
